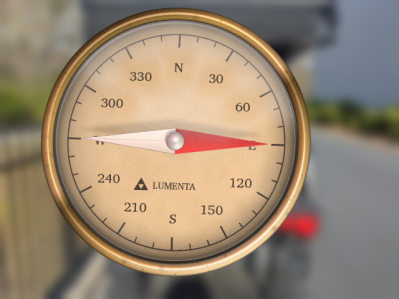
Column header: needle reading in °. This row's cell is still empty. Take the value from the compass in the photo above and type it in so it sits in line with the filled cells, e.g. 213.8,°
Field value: 90,°
